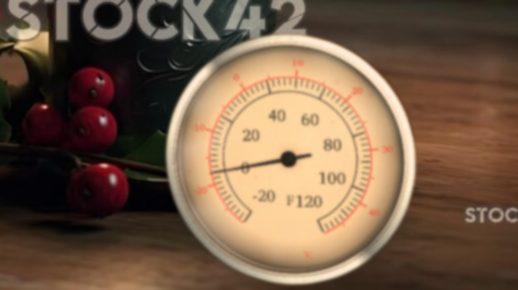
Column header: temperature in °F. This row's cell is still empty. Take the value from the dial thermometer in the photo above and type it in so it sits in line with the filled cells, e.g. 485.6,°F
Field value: 0,°F
